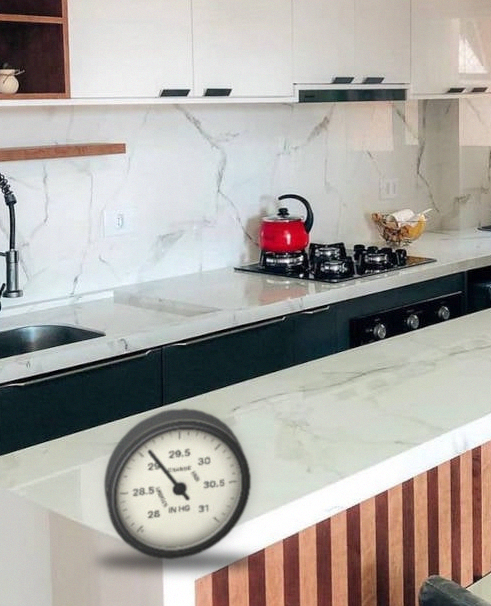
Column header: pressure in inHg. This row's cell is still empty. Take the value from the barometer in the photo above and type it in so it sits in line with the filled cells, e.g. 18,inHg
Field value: 29.1,inHg
